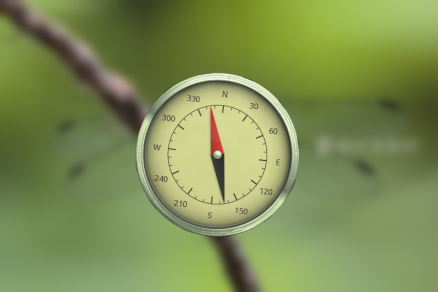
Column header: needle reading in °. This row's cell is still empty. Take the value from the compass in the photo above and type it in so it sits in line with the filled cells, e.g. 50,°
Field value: 345,°
